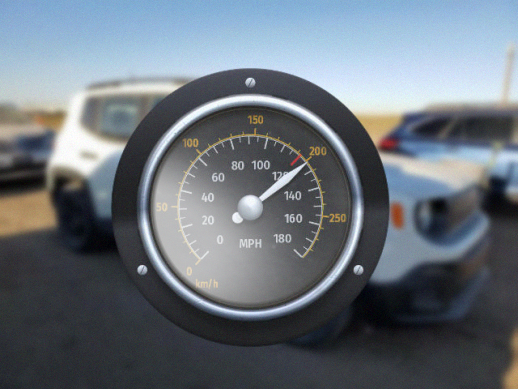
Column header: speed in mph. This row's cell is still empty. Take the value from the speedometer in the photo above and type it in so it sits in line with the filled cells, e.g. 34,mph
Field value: 125,mph
